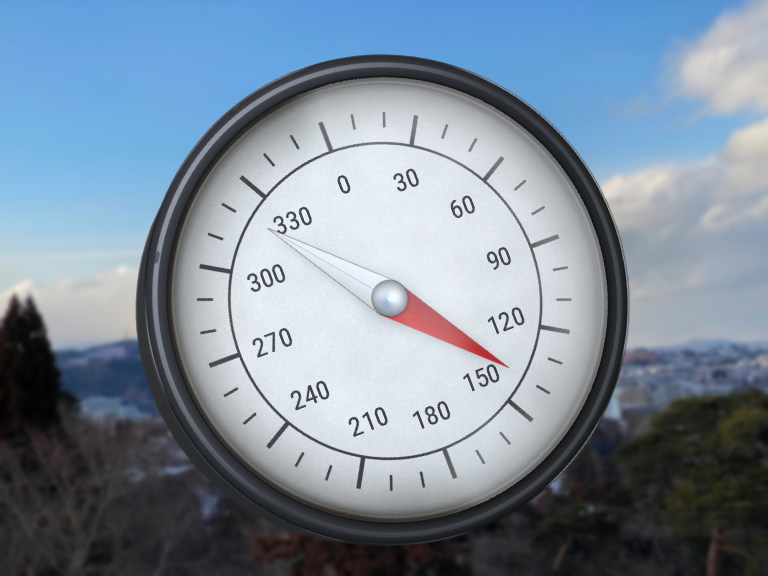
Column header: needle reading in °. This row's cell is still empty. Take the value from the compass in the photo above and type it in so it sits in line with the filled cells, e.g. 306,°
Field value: 140,°
